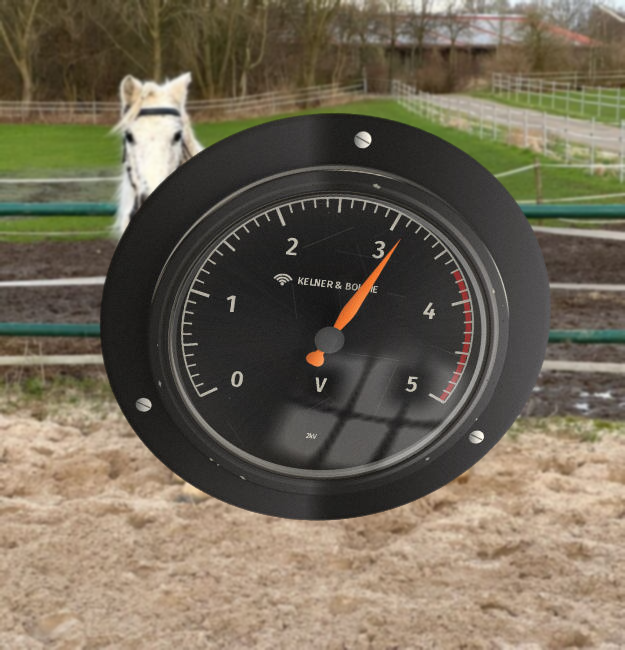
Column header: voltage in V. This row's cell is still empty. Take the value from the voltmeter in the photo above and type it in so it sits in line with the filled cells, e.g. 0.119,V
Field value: 3.1,V
